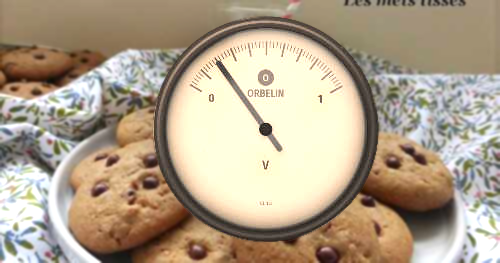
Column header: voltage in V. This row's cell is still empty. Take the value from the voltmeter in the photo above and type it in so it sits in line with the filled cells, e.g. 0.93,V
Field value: 0.2,V
